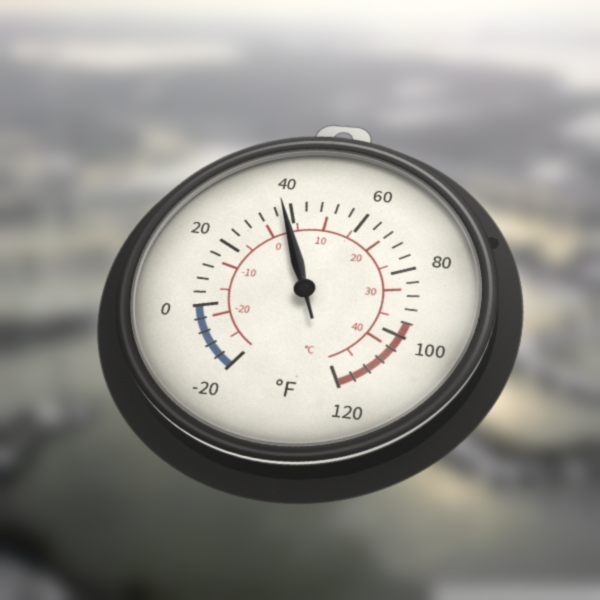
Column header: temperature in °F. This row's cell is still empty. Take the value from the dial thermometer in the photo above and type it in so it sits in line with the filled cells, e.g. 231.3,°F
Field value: 38,°F
